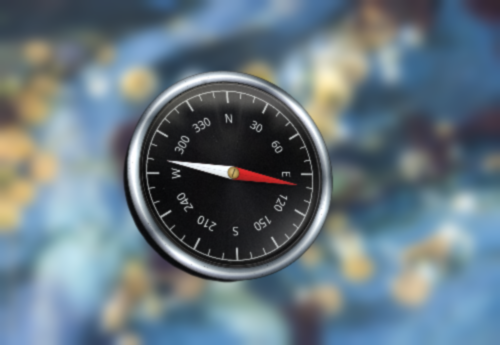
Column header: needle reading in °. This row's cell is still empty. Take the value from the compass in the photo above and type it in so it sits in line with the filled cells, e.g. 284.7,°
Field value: 100,°
